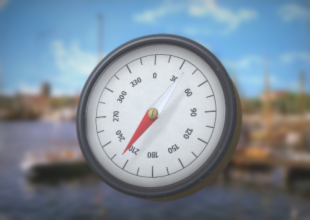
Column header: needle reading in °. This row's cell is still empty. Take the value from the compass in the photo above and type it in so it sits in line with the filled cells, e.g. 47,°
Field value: 217.5,°
